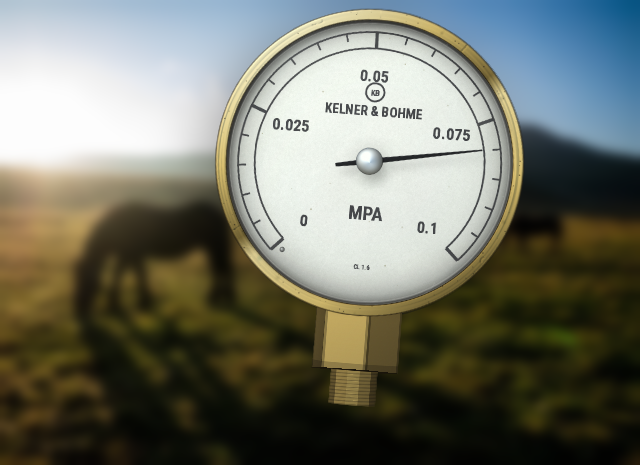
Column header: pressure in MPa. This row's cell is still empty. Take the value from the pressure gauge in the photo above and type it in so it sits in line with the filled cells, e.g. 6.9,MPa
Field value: 0.08,MPa
